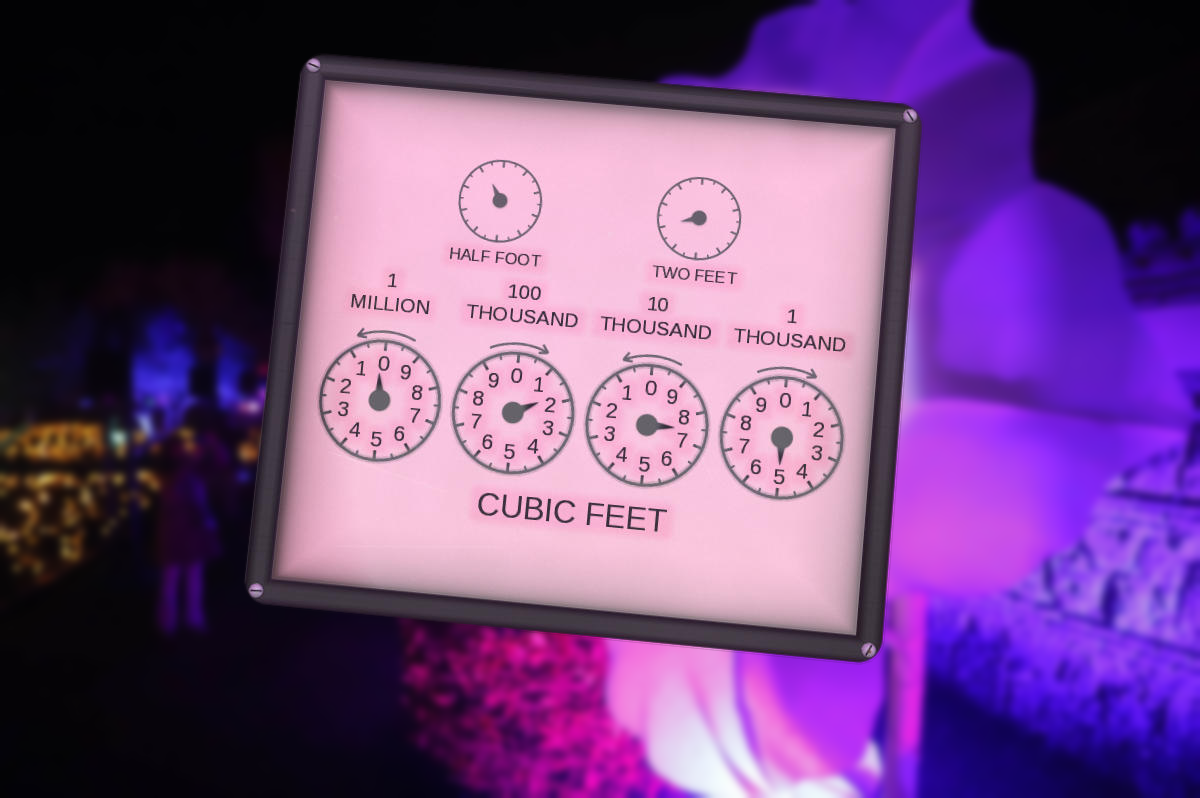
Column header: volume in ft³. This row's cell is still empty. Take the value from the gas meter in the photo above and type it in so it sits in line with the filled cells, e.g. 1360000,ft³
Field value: 17500,ft³
